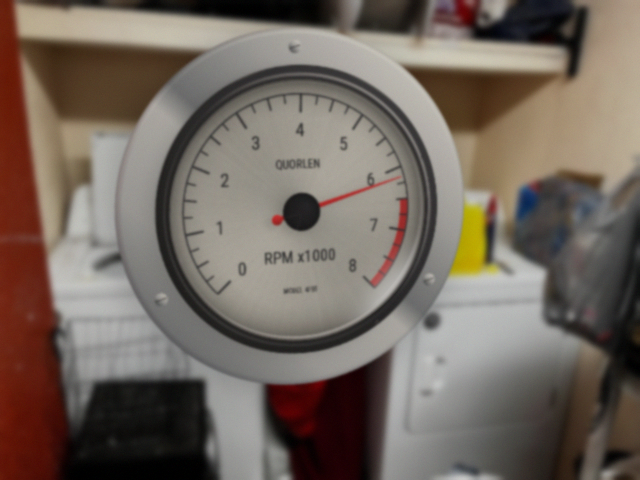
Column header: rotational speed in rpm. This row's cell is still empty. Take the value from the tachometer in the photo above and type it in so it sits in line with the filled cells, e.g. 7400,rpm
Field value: 6125,rpm
